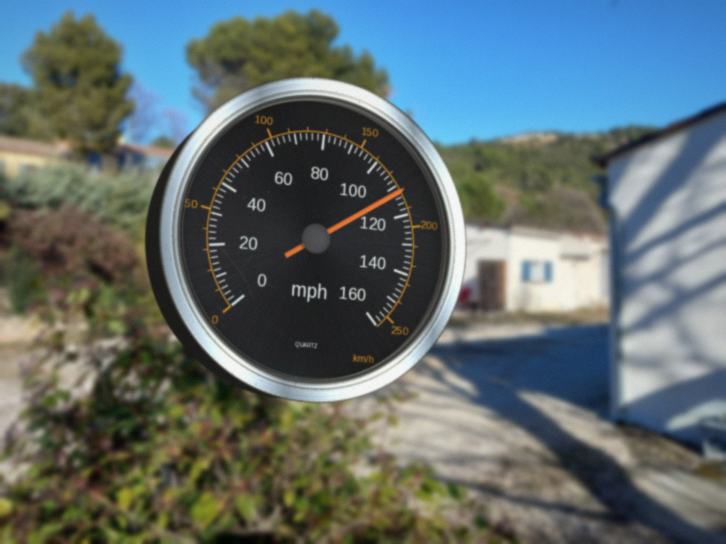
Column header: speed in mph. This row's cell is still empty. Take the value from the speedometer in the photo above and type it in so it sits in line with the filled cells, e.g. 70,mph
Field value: 112,mph
